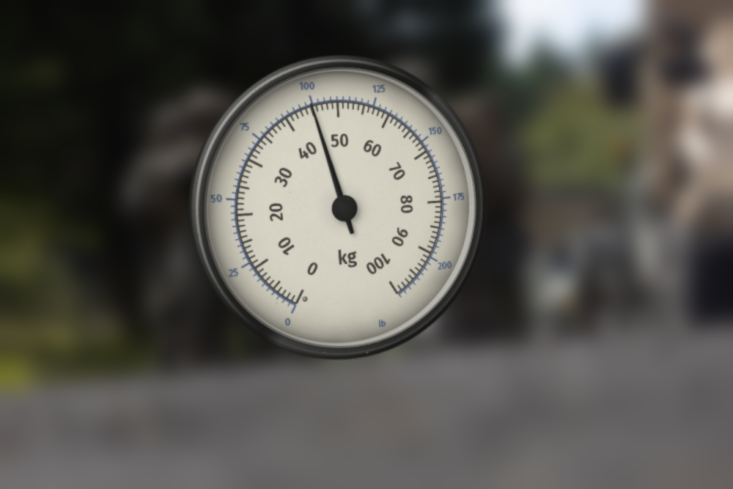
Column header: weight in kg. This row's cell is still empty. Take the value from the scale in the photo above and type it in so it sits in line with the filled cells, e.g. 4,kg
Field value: 45,kg
